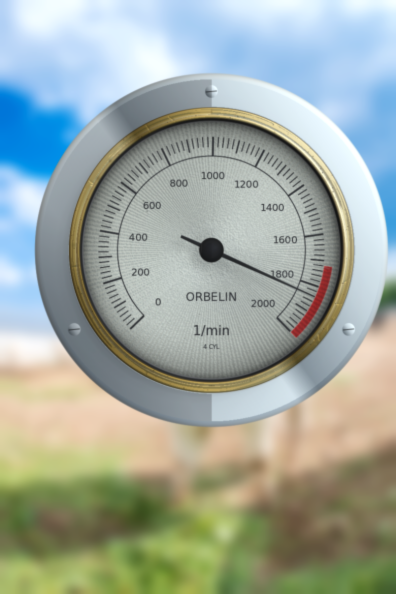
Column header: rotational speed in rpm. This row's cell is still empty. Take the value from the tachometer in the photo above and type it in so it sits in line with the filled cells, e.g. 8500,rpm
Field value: 1840,rpm
